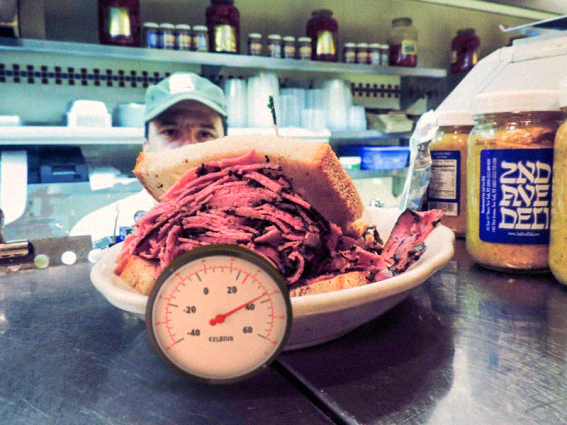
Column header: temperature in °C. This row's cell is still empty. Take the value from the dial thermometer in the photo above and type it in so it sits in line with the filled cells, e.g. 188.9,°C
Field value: 36,°C
